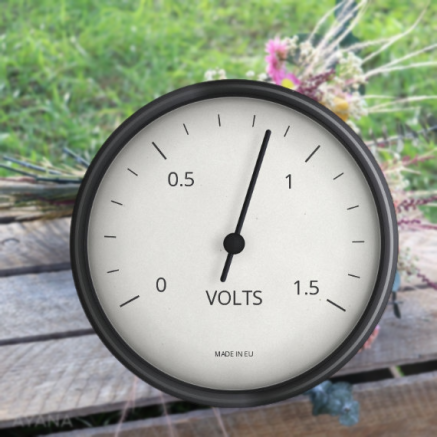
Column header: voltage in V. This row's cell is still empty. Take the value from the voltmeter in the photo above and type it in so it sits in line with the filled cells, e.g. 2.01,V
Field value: 0.85,V
